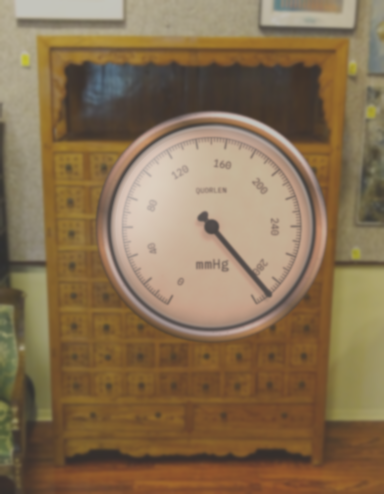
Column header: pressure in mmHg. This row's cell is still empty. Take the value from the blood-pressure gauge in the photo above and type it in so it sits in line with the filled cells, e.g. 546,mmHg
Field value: 290,mmHg
